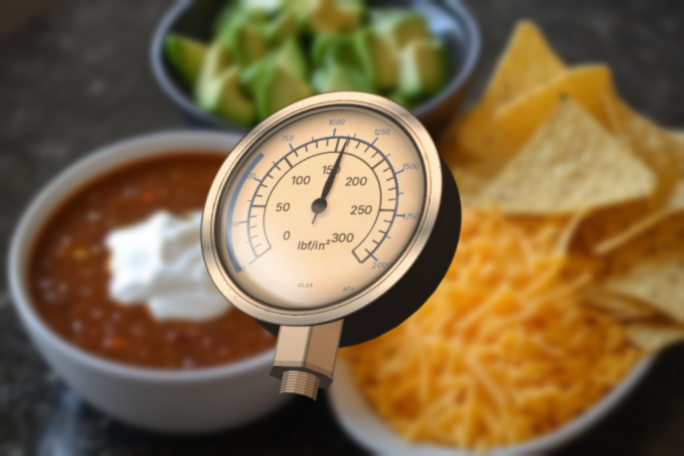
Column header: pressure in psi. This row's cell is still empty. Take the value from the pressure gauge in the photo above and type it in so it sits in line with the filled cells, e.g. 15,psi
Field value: 160,psi
